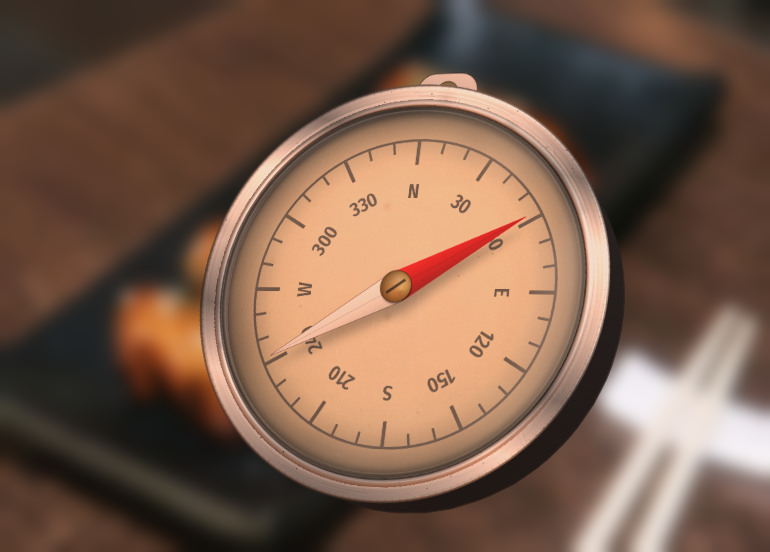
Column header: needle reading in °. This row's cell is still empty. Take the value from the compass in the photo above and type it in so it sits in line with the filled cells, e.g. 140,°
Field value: 60,°
